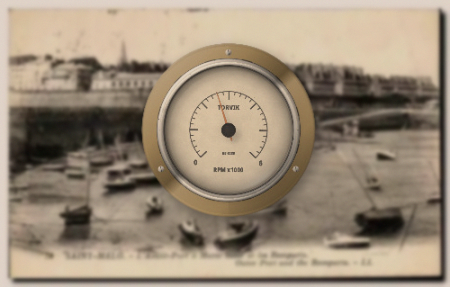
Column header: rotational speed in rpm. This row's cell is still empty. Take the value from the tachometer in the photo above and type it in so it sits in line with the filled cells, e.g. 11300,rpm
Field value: 2600,rpm
